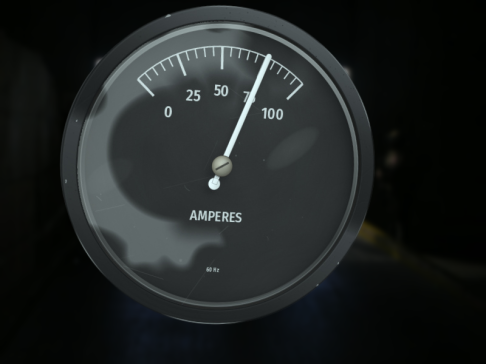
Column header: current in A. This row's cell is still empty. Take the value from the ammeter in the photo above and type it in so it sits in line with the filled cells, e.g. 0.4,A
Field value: 75,A
